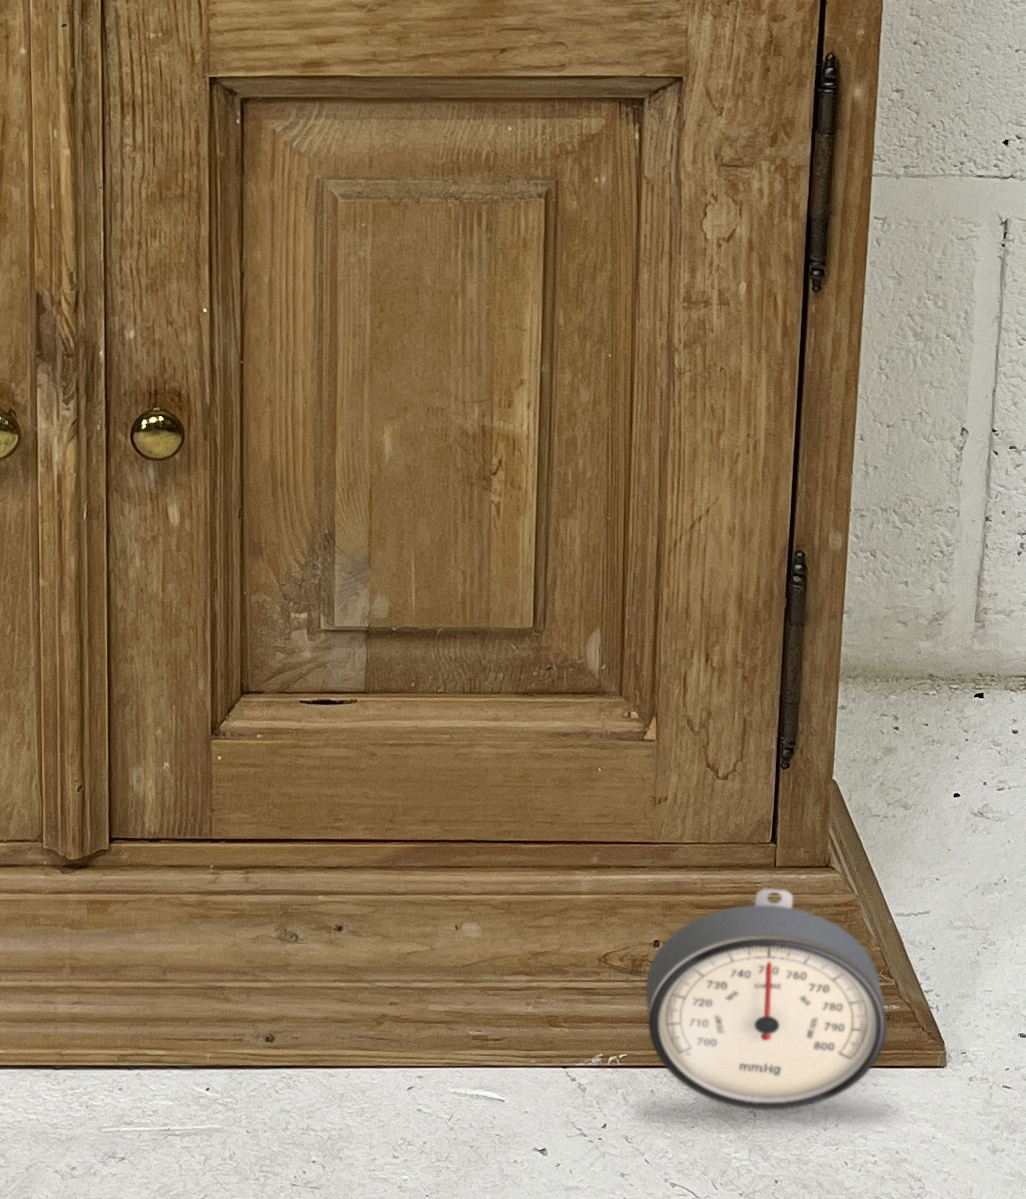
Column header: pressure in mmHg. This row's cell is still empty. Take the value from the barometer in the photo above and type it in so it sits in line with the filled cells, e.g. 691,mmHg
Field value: 750,mmHg
